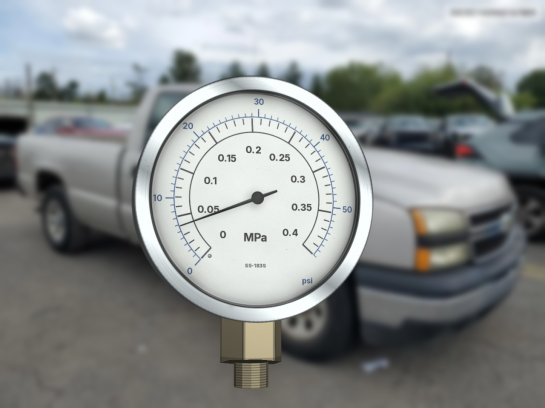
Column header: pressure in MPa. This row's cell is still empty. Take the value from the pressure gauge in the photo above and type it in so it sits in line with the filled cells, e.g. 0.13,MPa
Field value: 0.04,MPa
